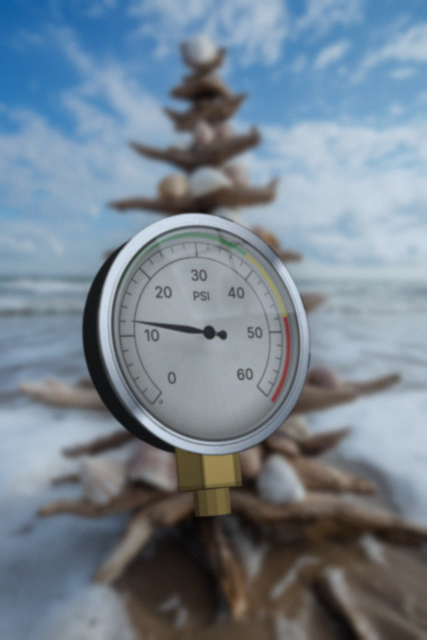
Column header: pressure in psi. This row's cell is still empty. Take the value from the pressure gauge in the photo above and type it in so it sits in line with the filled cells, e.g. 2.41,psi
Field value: 12,psi
